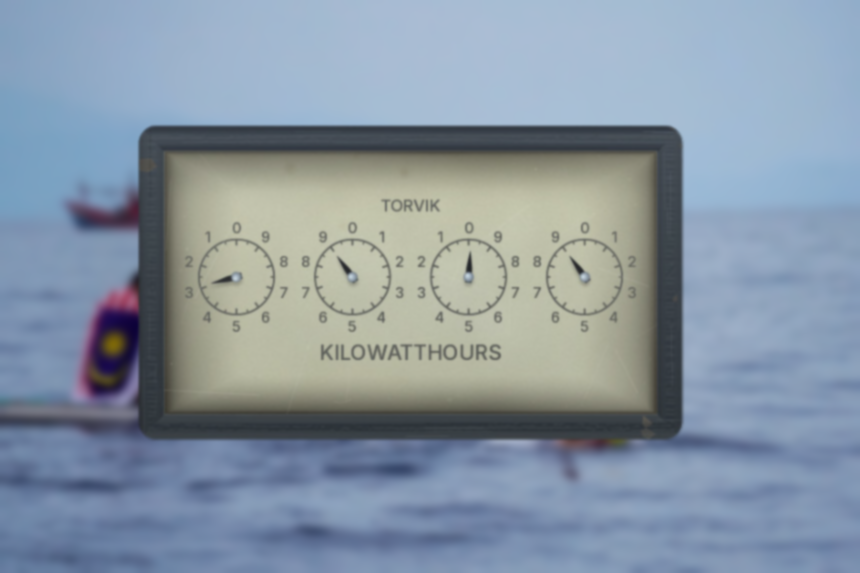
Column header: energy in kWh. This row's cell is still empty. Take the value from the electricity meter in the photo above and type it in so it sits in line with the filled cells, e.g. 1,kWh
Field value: 2899,kWh
